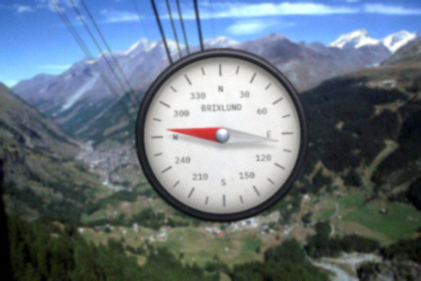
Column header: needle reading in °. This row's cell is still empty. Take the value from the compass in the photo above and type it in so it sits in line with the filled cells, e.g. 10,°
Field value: 277.5,°
